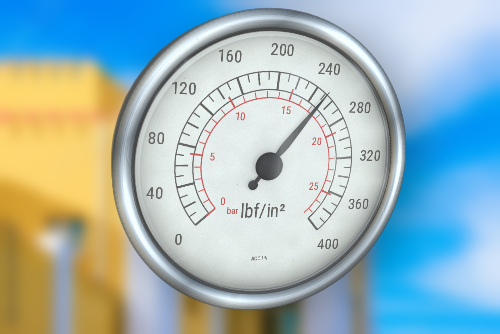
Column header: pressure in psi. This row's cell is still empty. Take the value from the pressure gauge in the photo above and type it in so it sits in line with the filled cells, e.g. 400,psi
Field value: 250,psi
